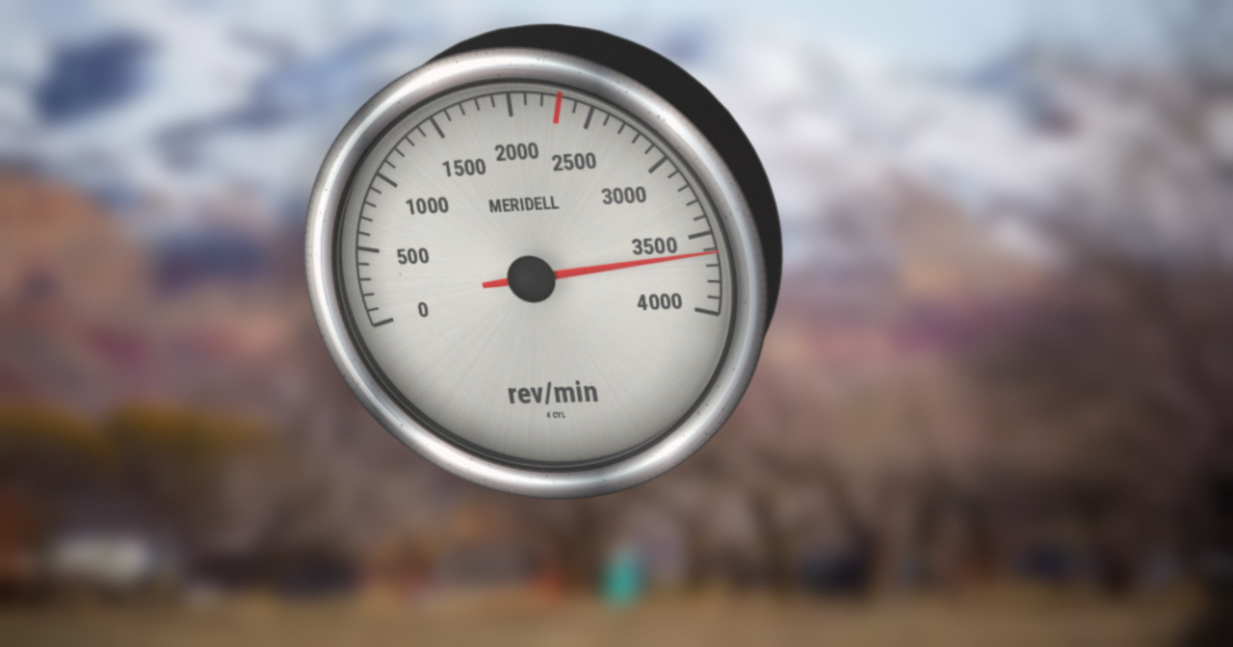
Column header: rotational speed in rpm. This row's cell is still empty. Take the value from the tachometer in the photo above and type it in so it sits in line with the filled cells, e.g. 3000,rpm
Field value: 3600,rpm
